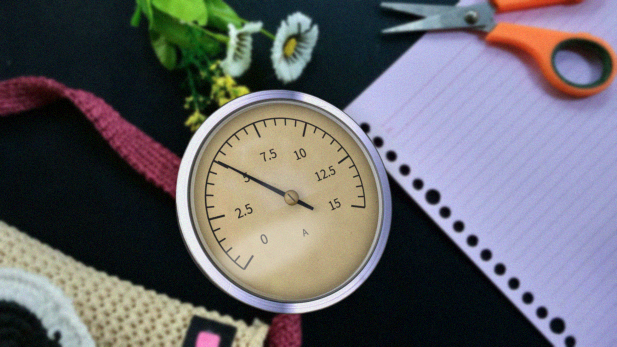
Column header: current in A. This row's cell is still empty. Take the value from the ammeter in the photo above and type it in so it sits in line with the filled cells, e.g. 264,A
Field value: 5,A
